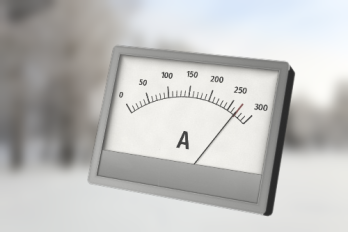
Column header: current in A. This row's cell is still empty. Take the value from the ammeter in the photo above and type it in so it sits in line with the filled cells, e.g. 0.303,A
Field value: 270,A
